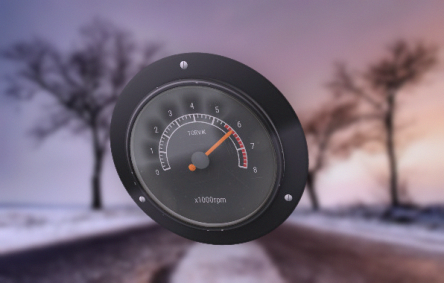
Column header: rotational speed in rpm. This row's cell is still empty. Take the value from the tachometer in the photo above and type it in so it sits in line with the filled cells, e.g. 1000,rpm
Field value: 6000,rpm
